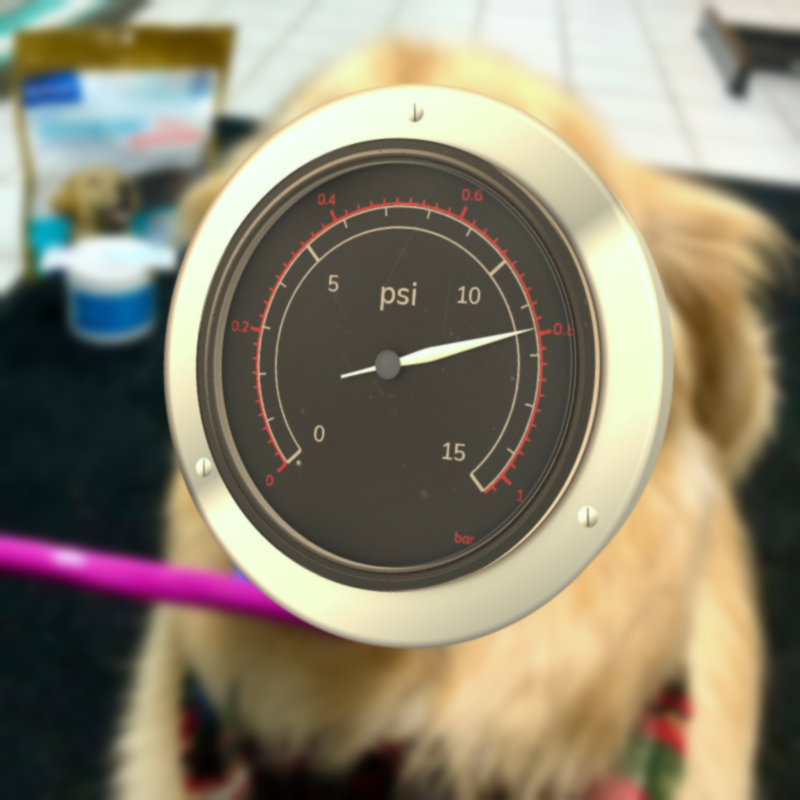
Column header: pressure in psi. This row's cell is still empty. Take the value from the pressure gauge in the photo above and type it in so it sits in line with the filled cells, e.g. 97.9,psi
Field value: 11.5,psi
